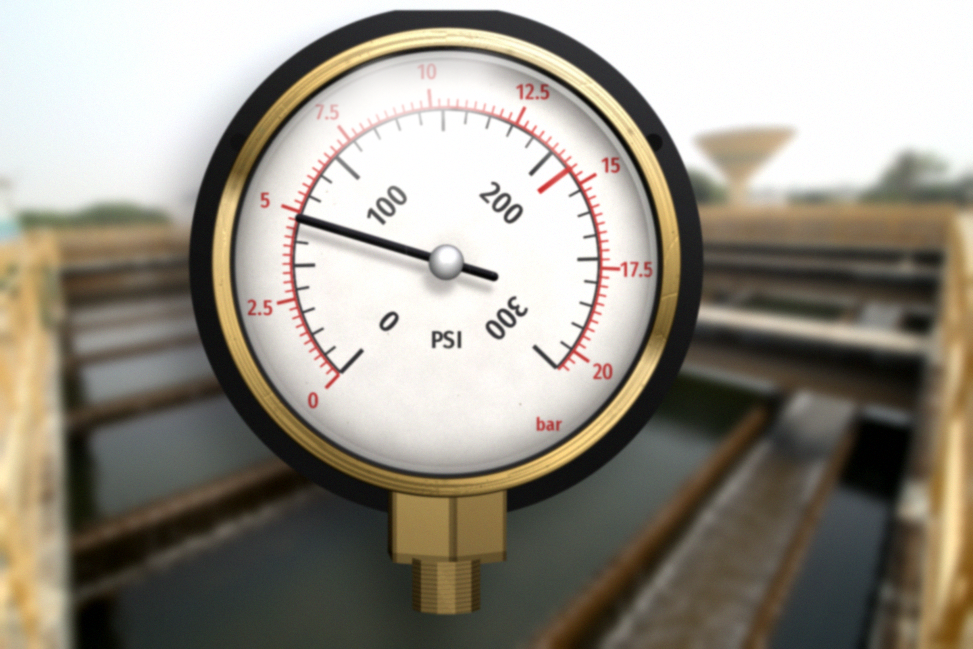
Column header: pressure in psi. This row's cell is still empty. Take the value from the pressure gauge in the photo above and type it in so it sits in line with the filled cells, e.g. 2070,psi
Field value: 70,psi
